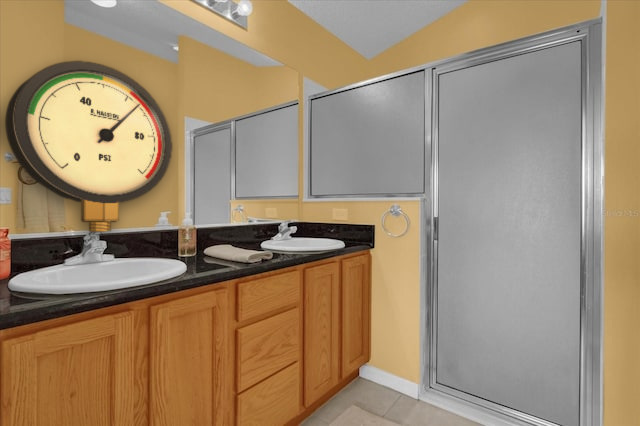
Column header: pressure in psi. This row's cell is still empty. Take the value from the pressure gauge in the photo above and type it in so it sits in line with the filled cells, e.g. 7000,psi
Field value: 65,psi
